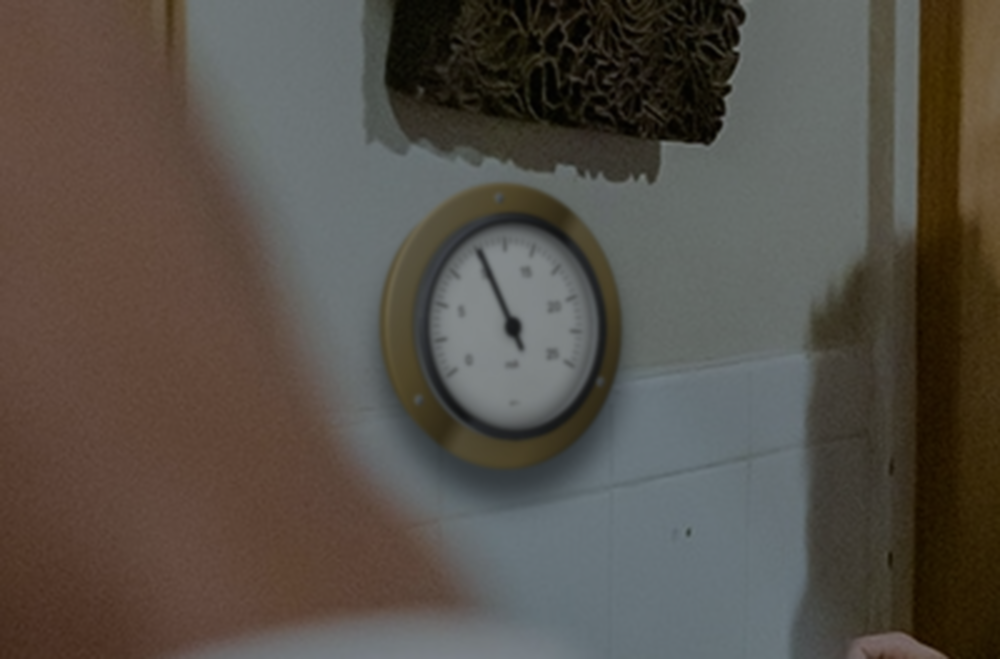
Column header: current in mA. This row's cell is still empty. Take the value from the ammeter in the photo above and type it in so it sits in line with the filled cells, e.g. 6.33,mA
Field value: 10,mA
